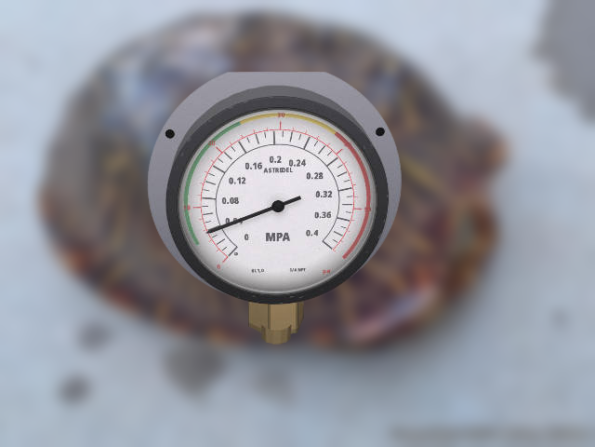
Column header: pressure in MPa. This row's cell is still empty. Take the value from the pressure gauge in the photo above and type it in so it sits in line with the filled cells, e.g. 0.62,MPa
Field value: 0.04,MPa
